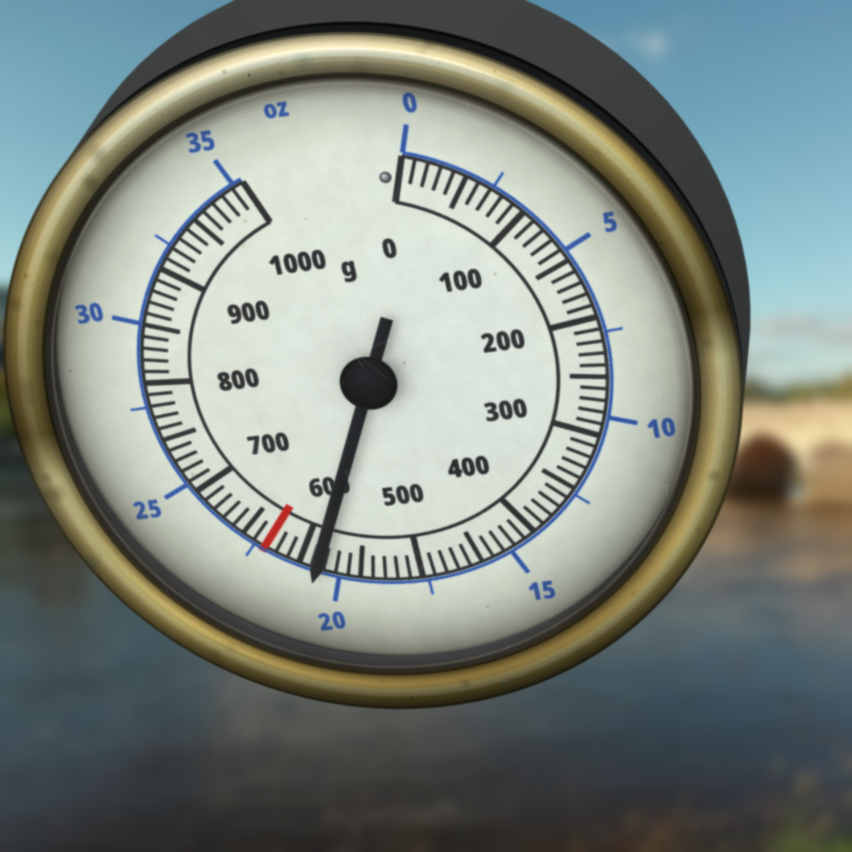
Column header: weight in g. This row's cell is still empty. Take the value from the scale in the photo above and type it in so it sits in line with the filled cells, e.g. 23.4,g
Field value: 585,g
